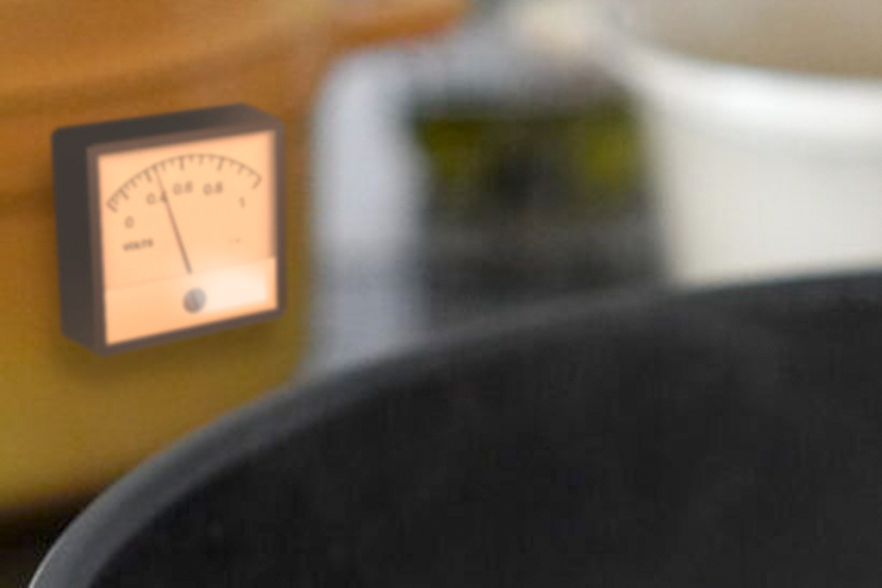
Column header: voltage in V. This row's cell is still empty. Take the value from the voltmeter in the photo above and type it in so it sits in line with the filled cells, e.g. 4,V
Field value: 0.45,V
